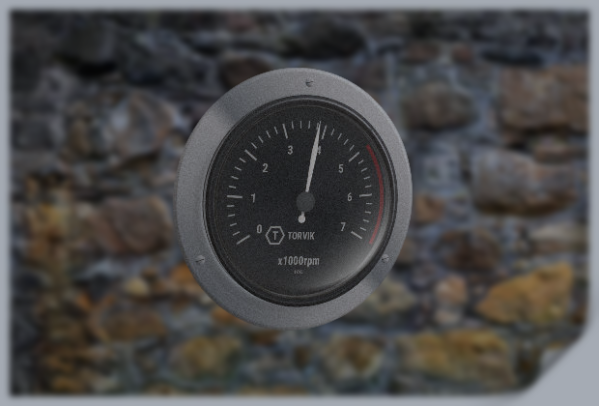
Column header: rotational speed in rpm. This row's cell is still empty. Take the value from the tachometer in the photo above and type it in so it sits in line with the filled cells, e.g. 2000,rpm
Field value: 3800,rpm
